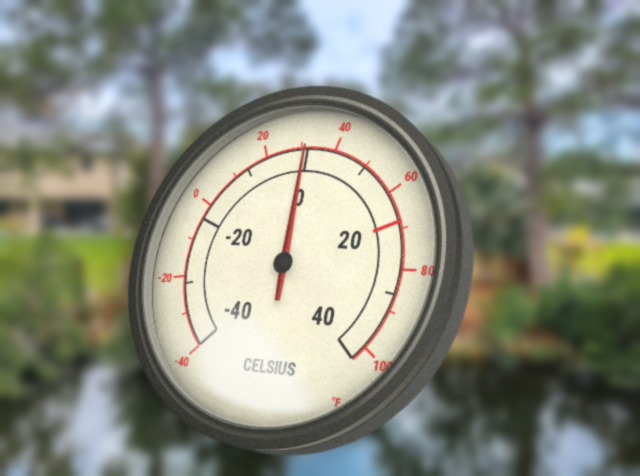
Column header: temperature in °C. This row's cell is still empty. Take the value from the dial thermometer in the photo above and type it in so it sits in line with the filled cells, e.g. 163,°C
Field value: 0,°C
